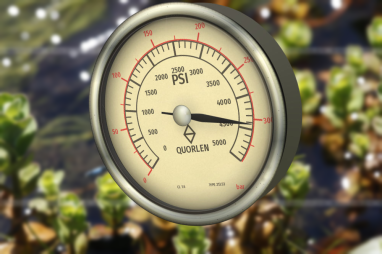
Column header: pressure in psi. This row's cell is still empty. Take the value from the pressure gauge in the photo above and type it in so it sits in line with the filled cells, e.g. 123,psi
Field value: 4400,psi
